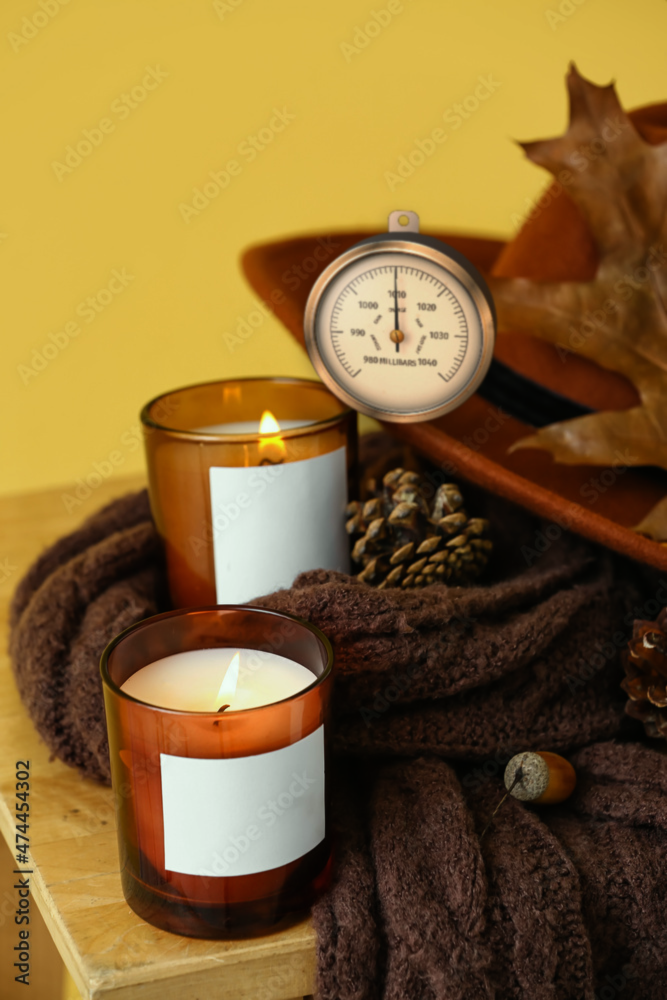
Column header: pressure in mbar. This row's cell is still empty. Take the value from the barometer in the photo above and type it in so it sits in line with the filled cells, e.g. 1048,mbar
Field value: 1010,mbar
